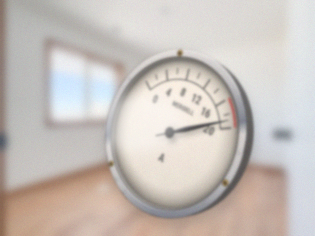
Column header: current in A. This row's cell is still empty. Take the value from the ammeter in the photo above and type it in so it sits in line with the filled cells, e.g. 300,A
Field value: 19,A
